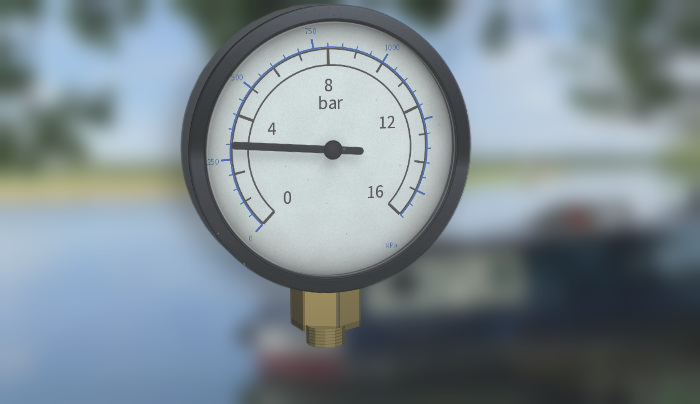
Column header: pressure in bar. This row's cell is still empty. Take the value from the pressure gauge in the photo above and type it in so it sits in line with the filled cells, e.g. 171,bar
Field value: 3,bar
